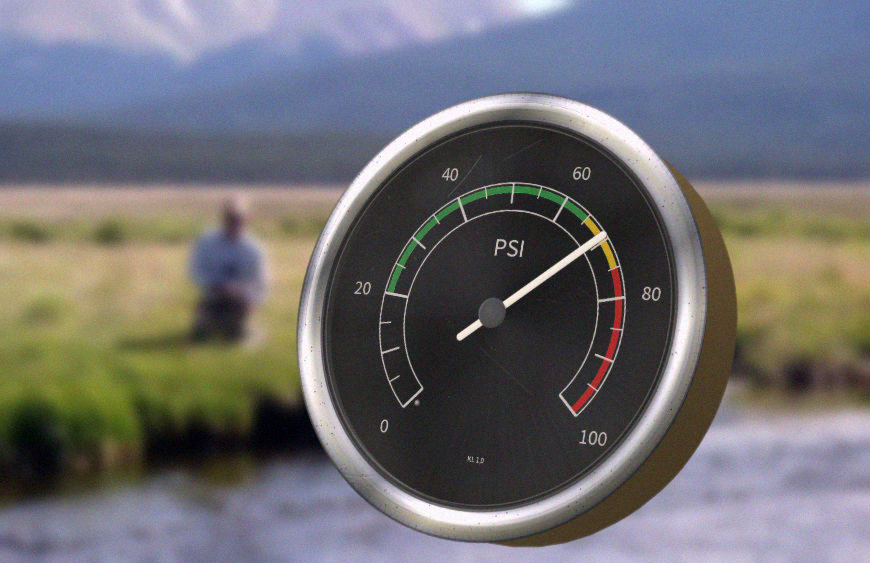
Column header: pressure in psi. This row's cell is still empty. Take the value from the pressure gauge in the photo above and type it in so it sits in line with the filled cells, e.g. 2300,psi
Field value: 70,psi
